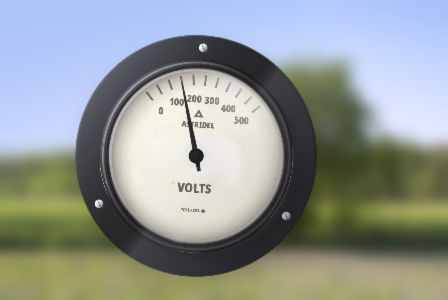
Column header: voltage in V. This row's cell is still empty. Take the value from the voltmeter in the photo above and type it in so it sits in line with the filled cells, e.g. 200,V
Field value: 150,V
